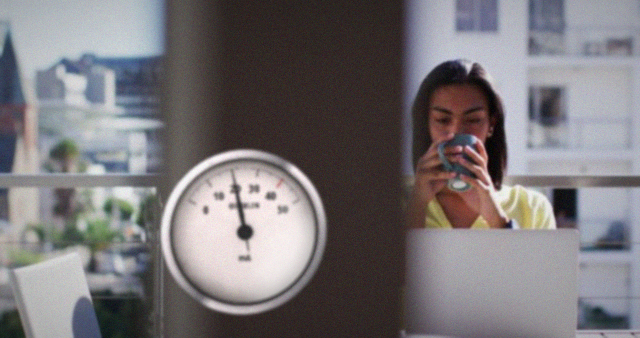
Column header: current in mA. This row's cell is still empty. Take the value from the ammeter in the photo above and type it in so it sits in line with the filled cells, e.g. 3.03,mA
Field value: 20,mA
